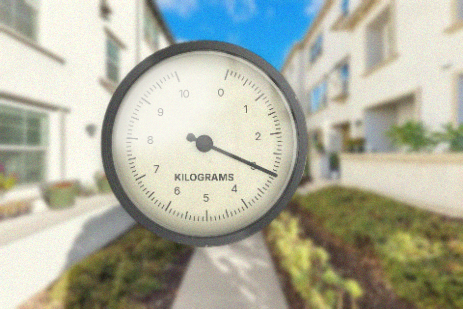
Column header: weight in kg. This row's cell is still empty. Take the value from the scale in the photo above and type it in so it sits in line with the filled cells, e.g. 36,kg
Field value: 3,kg
